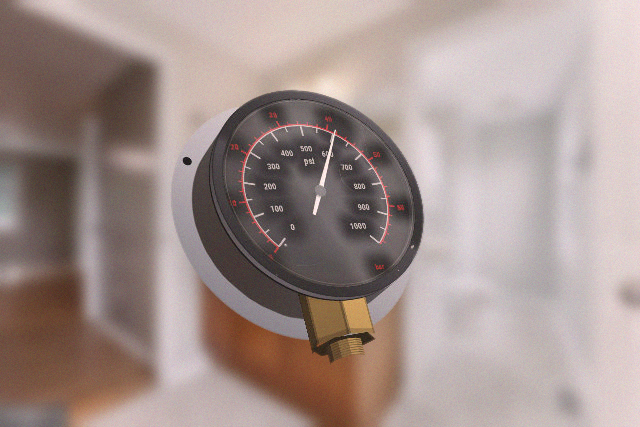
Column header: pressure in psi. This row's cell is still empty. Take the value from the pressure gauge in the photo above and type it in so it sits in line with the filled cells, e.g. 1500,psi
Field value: 600,psi
